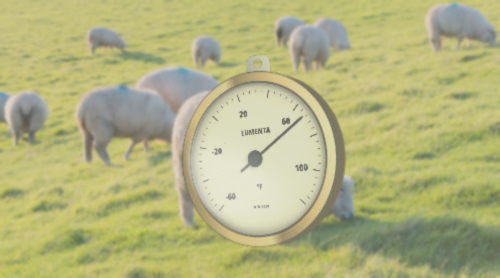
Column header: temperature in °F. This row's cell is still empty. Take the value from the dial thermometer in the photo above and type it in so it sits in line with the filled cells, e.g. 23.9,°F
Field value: 68,°F
